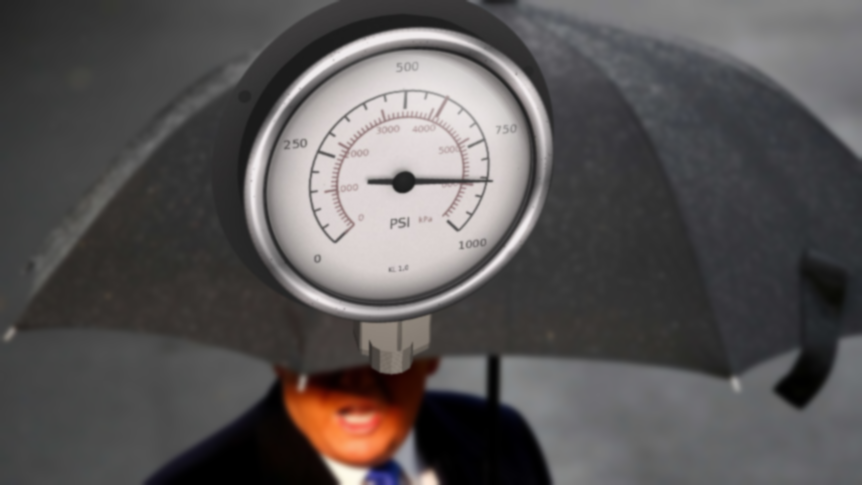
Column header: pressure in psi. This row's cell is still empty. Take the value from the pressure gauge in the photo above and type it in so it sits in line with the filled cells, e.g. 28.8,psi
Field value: 850,psi
